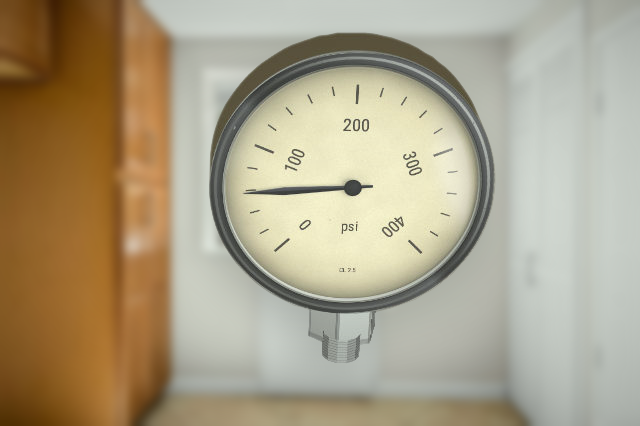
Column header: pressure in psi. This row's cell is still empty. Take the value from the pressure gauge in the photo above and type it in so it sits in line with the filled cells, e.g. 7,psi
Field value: 60,psi
